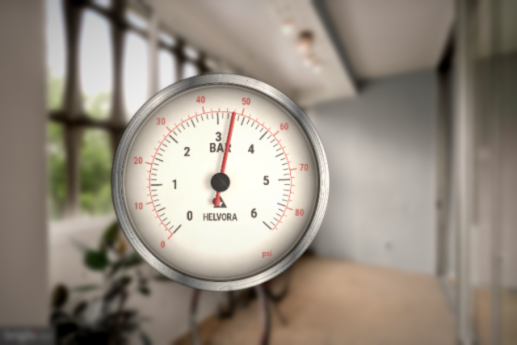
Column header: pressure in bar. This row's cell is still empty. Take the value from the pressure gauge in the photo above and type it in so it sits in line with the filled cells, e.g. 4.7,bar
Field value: 3.3,bar
